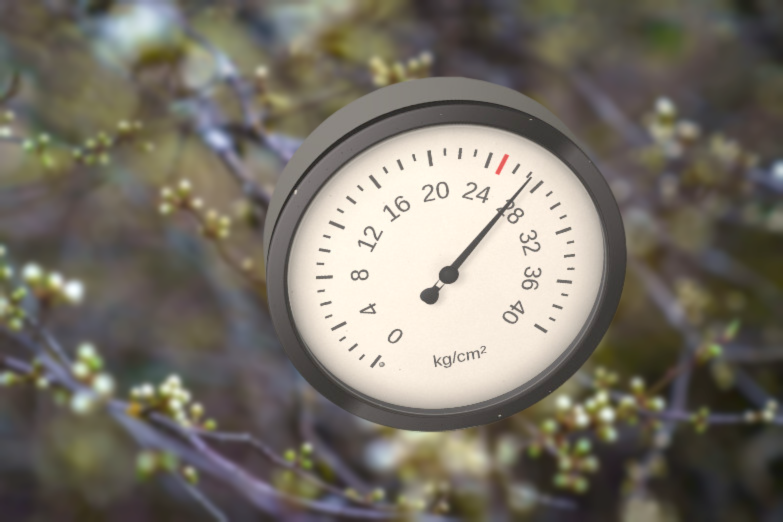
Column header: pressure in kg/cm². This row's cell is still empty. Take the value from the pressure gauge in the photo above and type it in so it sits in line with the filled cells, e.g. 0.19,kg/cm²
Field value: 27,kg/cm²
